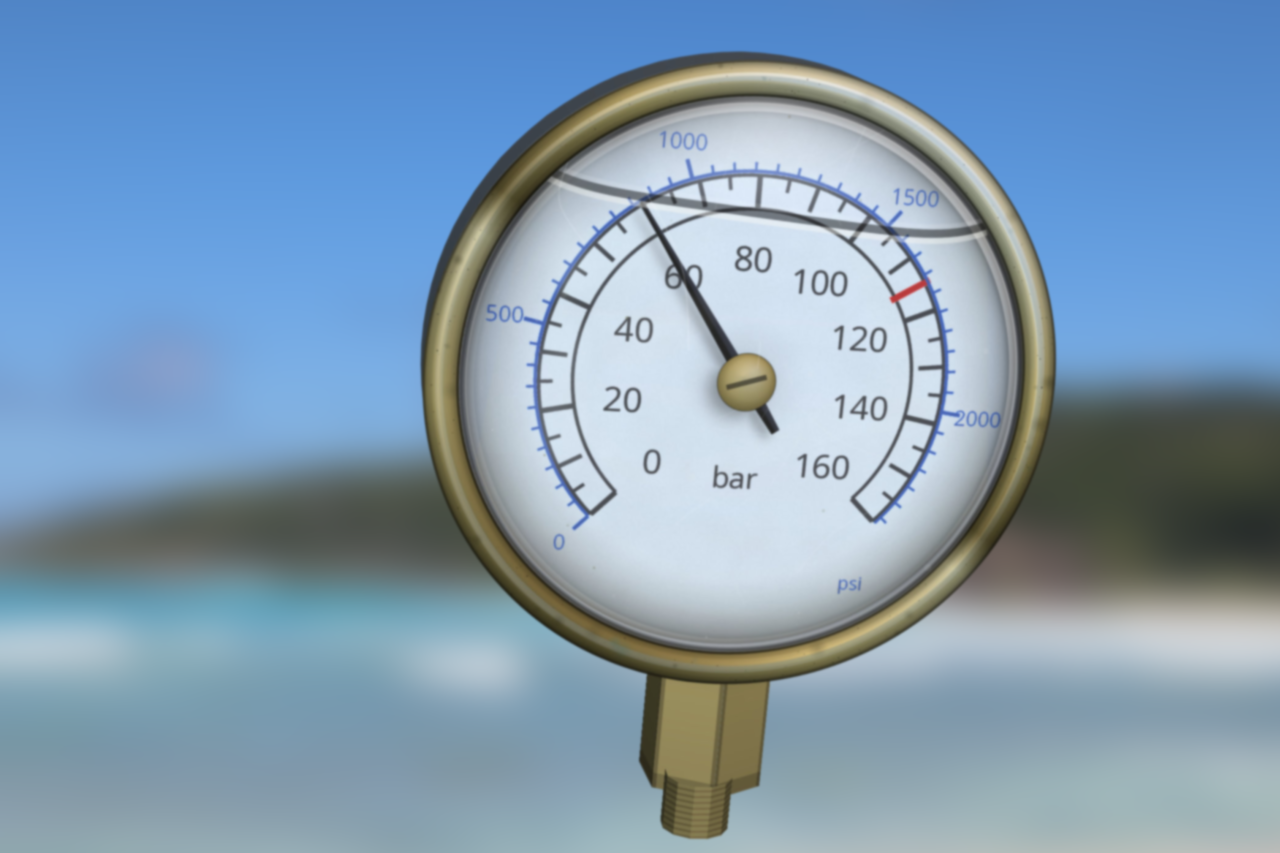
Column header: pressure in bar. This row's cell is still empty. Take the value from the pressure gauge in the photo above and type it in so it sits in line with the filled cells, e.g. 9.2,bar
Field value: 60,bar
